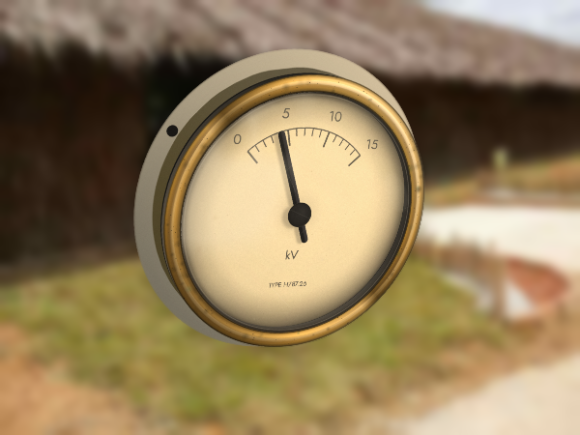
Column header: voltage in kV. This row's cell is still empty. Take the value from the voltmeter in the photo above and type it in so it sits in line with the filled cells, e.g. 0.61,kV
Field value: 4,kV
